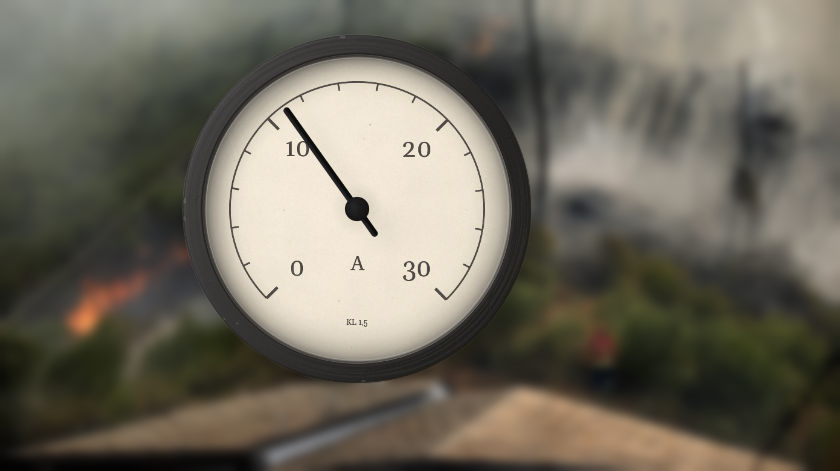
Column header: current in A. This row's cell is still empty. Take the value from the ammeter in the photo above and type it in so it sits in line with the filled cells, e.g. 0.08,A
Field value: 11,A
